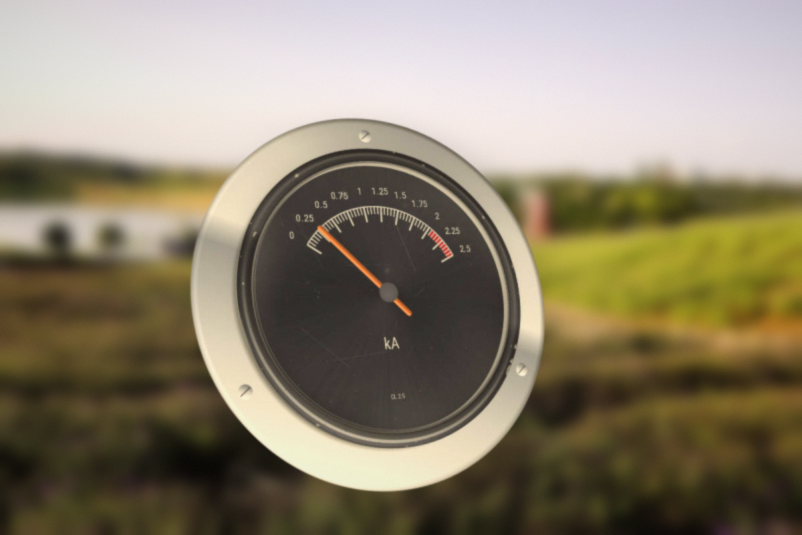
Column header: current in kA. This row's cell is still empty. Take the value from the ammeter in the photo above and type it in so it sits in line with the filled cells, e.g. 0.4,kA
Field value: 0.25,kA
